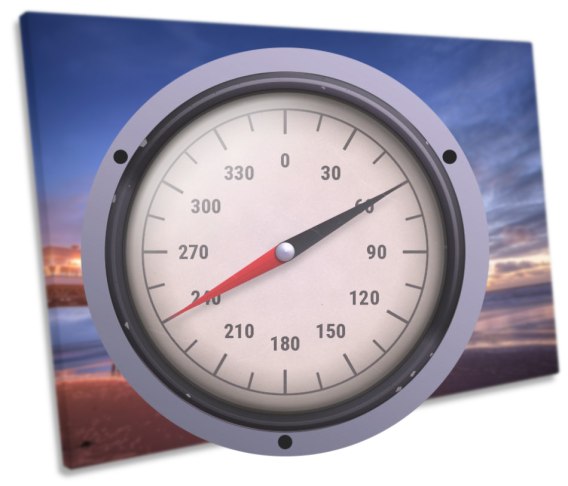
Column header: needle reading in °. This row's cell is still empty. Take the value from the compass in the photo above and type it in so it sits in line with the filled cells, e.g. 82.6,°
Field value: 240,°
